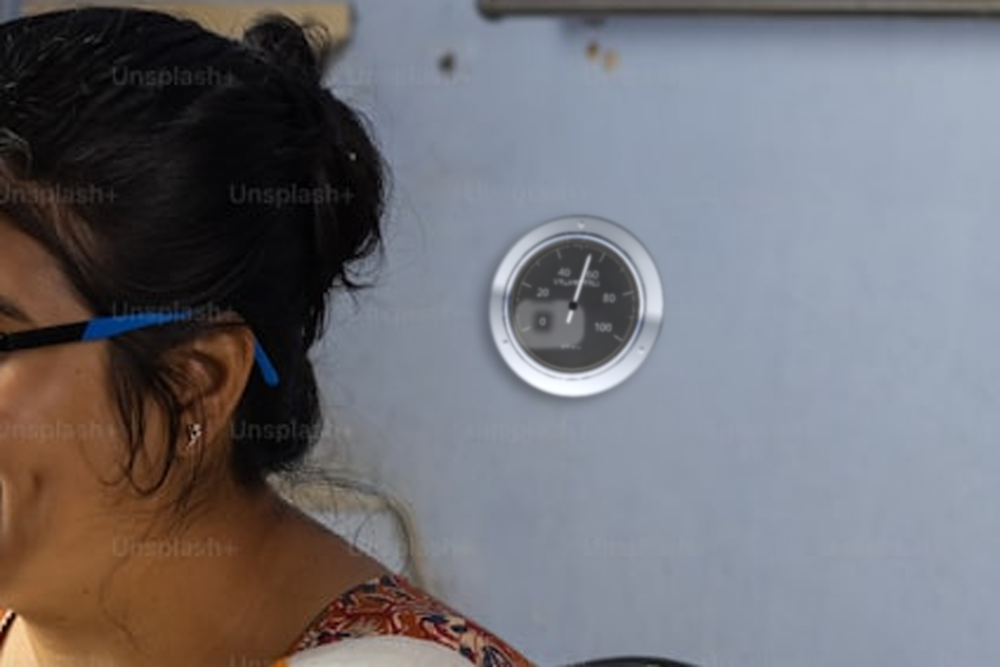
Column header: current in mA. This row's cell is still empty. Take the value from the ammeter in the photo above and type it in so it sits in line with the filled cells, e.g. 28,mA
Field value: 55,mA
